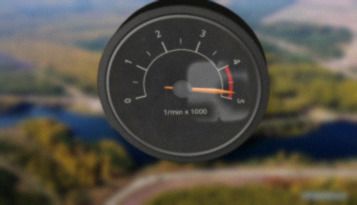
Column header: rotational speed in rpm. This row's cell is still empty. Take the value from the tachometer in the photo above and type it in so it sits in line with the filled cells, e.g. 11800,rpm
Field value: 4750,rpm
